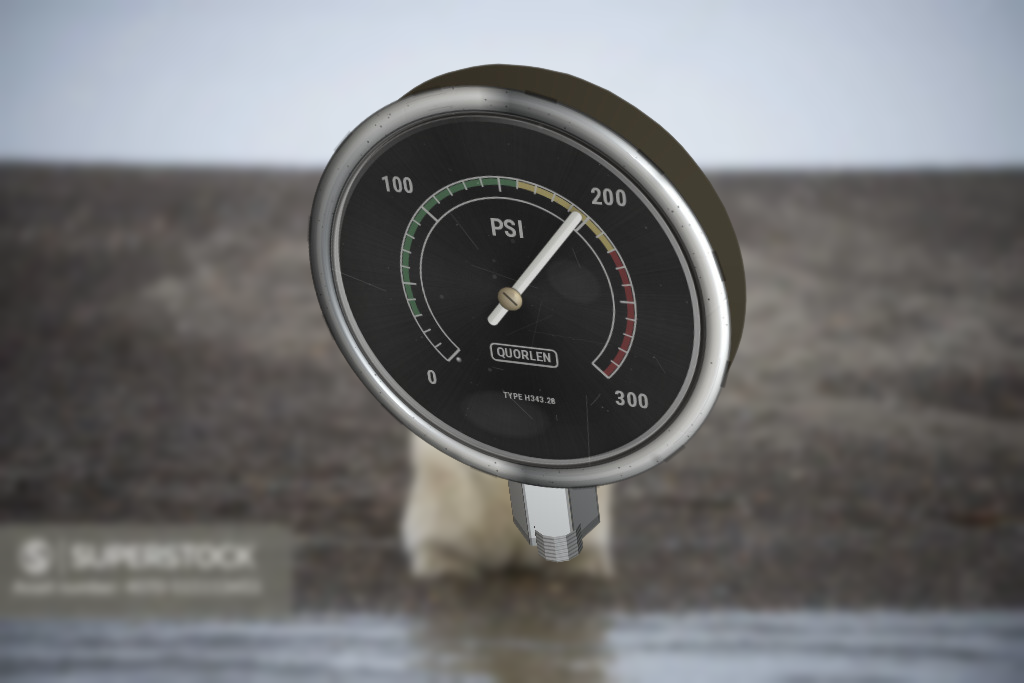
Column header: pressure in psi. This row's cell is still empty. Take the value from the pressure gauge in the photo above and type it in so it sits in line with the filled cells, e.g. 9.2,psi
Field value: 195,psi
